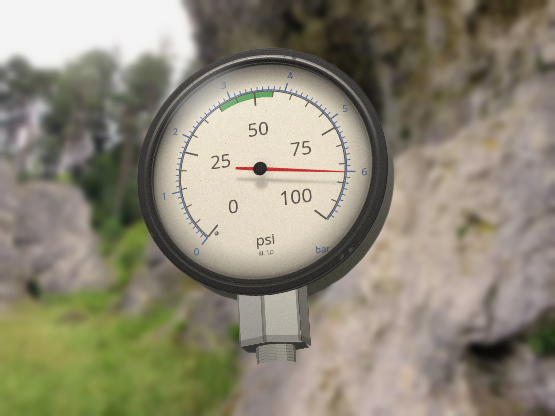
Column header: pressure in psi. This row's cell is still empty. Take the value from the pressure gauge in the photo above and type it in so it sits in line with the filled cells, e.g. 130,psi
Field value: 87.5,psi
